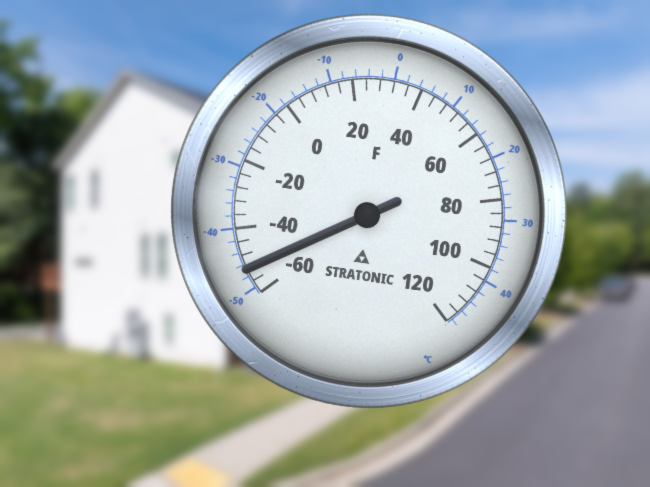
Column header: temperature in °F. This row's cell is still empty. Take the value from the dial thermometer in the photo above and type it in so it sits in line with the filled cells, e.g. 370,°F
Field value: -52,°F
